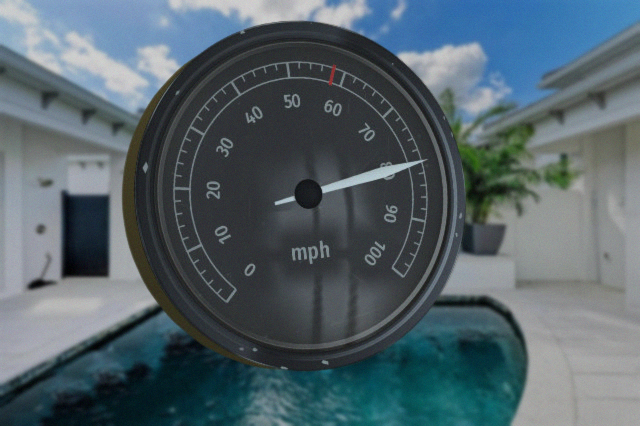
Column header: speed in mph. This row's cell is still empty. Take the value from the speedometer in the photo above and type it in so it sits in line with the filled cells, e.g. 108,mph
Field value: 80,mph
